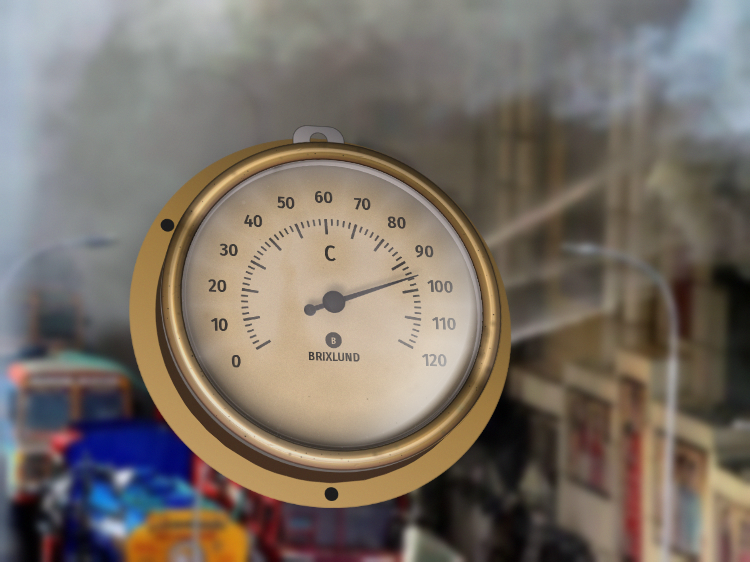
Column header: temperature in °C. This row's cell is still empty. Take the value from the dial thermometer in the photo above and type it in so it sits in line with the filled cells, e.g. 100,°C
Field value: 96,°C
